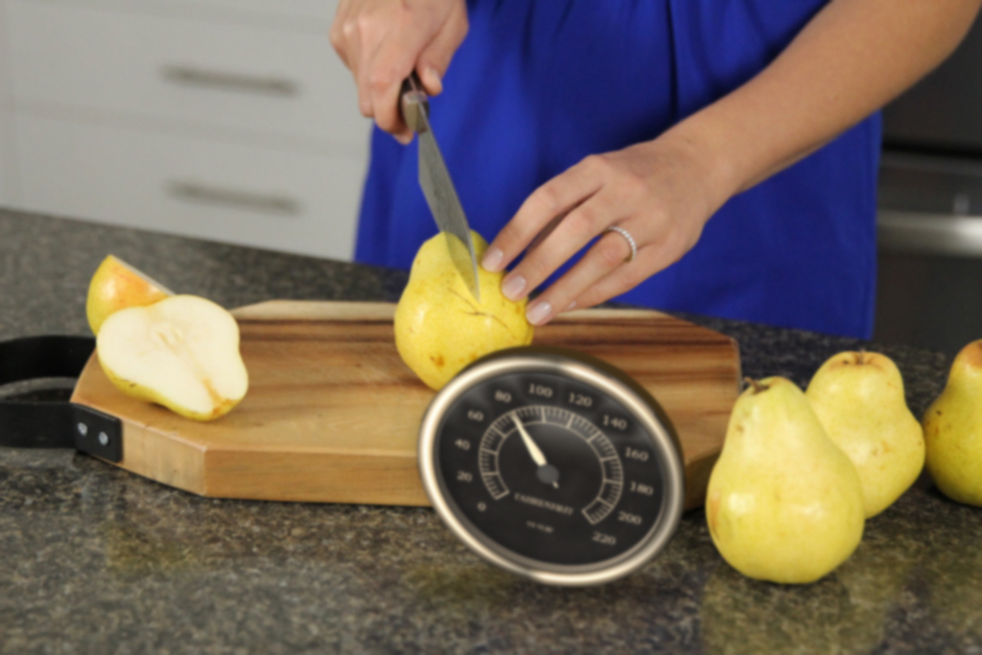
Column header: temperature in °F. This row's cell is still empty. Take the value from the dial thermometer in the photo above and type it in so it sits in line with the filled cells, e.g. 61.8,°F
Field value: 80,°F
